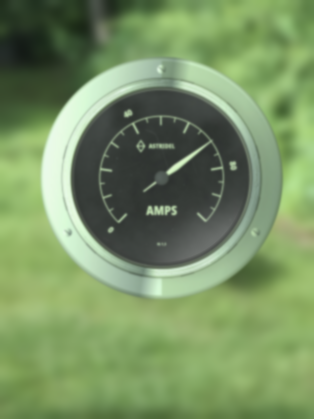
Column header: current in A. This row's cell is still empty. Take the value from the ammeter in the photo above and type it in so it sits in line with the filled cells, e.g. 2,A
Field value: 70,A
